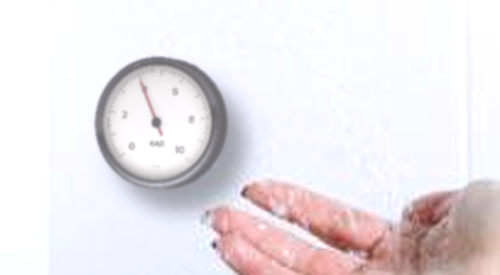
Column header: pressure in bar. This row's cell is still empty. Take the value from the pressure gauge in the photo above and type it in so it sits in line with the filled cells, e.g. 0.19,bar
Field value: 4,bar
